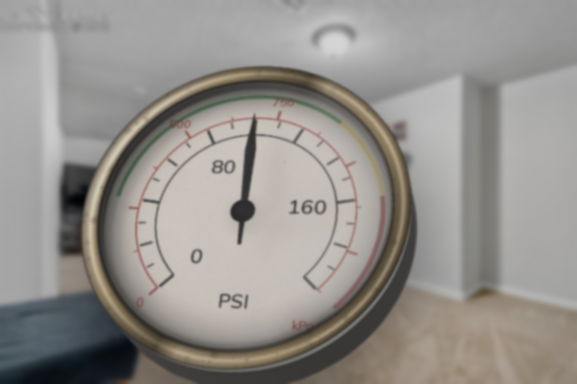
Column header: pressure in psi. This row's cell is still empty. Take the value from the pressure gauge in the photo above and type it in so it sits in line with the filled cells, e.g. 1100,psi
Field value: 100,psi
